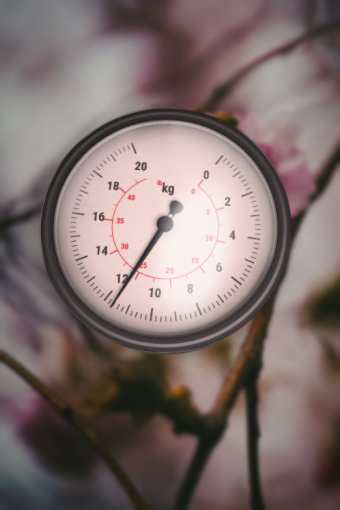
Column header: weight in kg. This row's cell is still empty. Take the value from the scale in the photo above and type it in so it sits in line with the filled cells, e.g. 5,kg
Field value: 11.6,kg
